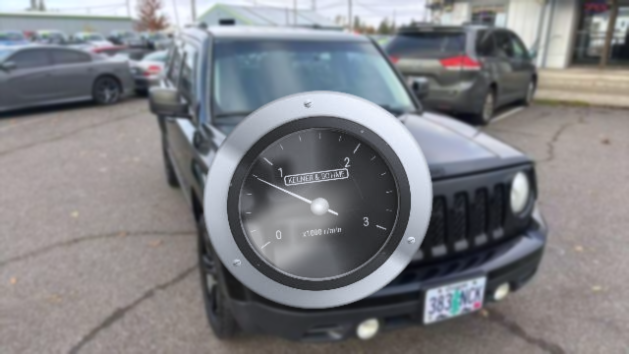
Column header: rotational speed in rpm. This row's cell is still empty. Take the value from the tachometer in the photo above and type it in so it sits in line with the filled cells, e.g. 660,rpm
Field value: 800,rpm
